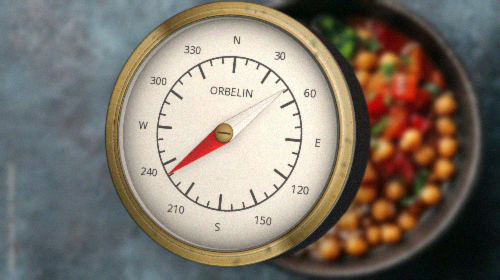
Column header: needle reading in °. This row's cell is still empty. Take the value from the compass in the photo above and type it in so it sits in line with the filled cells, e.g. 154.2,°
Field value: 230,°
